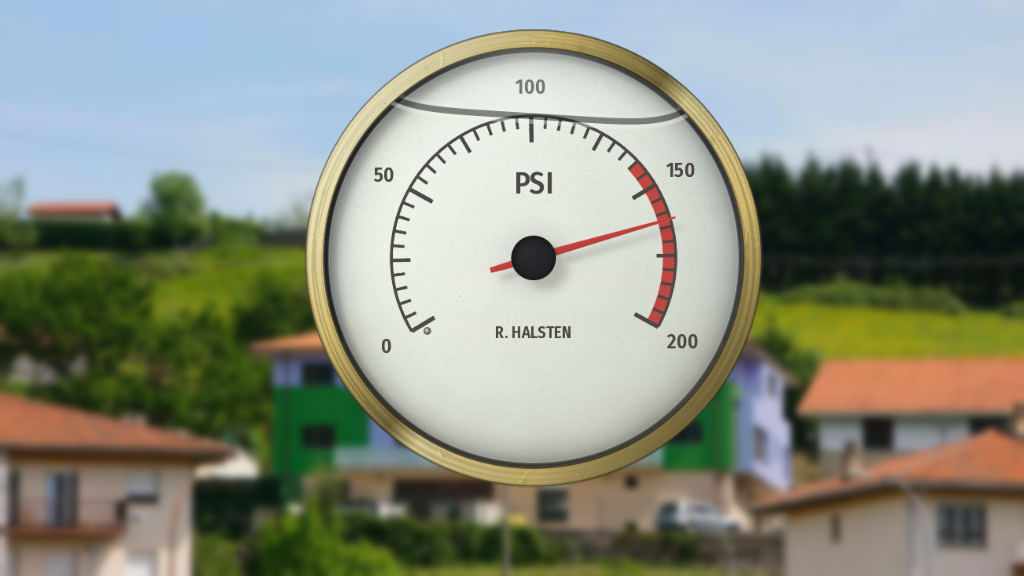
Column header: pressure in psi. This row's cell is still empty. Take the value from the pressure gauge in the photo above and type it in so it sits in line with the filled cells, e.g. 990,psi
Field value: 162.5,psi
